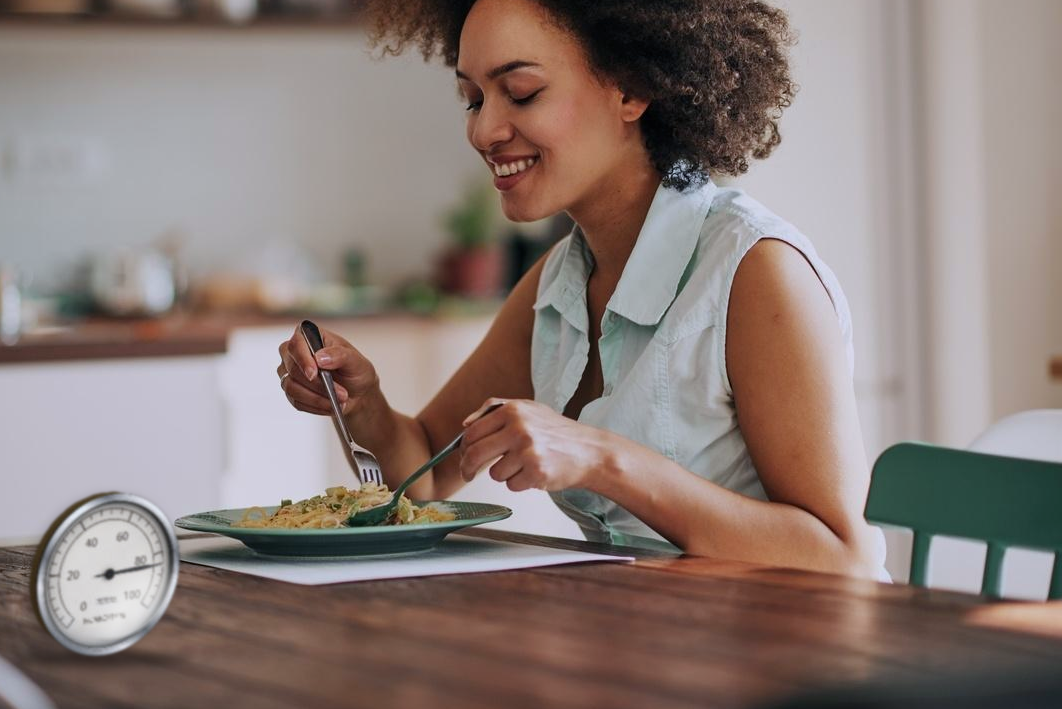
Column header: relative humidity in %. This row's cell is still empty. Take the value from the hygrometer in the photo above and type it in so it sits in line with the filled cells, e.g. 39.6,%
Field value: 84,%
